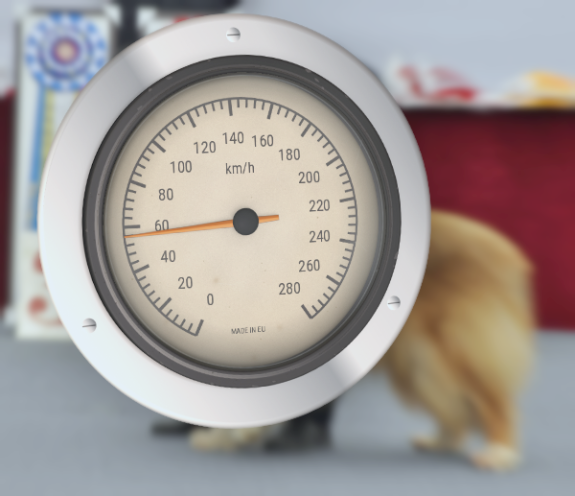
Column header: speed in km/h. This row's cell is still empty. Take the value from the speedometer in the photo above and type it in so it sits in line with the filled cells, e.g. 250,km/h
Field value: 56,km/h
